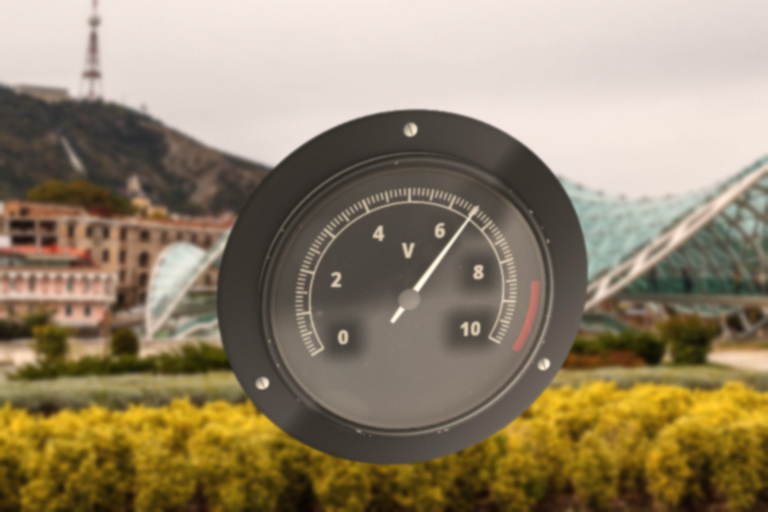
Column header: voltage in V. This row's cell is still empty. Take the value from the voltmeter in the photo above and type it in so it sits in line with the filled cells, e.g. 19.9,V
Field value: 6.5,V
